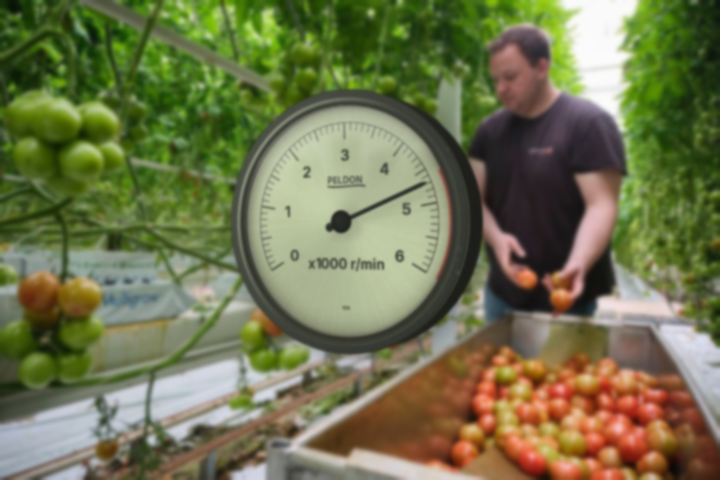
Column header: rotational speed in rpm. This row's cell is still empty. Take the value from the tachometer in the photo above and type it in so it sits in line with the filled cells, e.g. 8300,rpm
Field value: 4700,rpm
